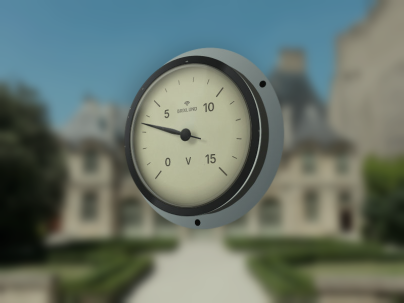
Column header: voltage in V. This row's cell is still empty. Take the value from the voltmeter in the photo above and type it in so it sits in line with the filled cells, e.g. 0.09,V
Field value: 3.5,V
